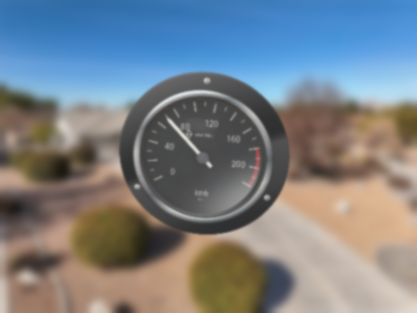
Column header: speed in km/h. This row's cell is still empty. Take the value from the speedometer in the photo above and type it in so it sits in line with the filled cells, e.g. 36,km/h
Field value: 70,km/h
